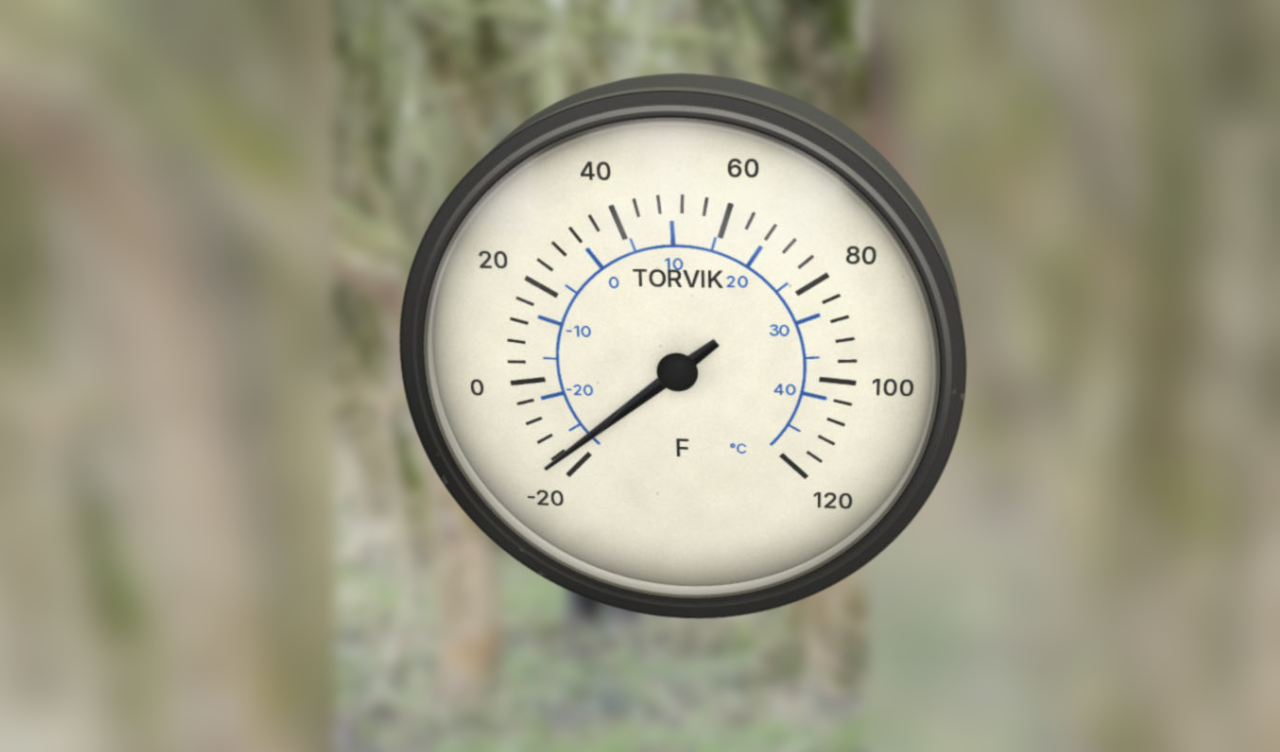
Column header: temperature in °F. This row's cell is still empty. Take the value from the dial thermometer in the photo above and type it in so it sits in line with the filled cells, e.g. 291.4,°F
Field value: -16,°F
